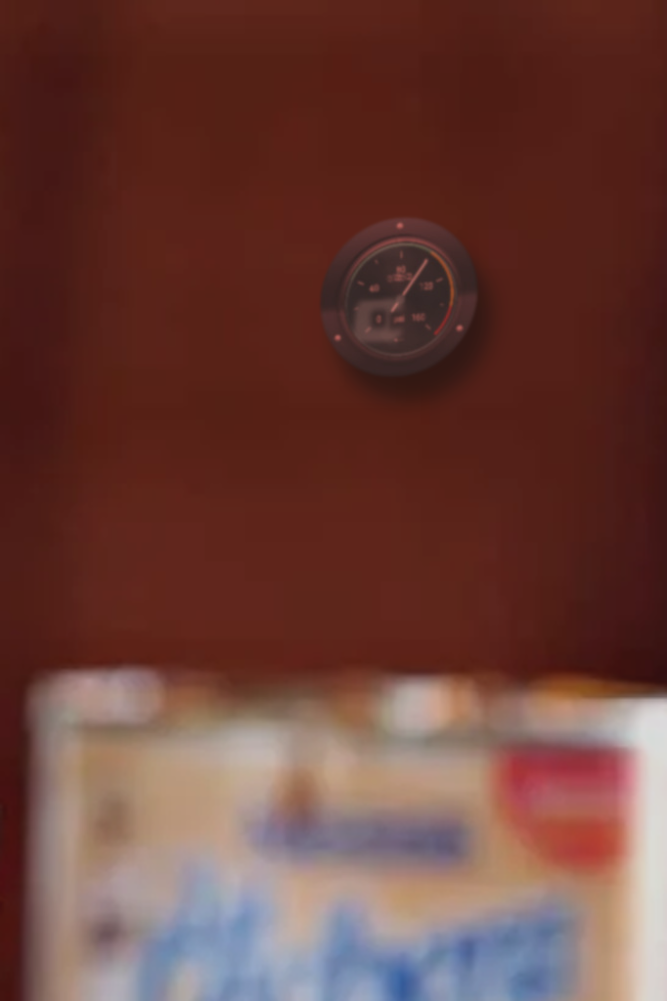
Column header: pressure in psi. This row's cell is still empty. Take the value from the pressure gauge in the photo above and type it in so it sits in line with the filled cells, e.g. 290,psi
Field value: 100,psi
